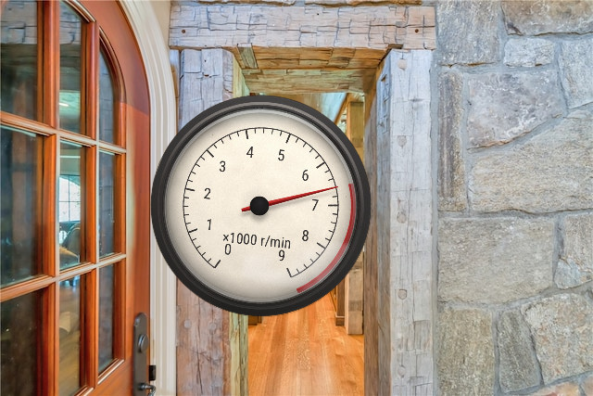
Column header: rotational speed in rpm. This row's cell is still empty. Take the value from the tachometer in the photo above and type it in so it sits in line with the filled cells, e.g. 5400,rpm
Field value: 6600,rpm
